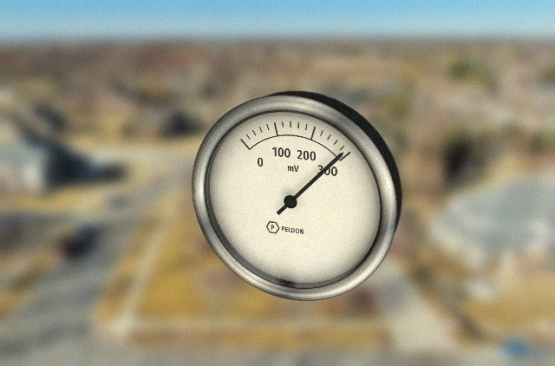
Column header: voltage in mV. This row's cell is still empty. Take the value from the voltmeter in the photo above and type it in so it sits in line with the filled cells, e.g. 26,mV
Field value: 290,mV
